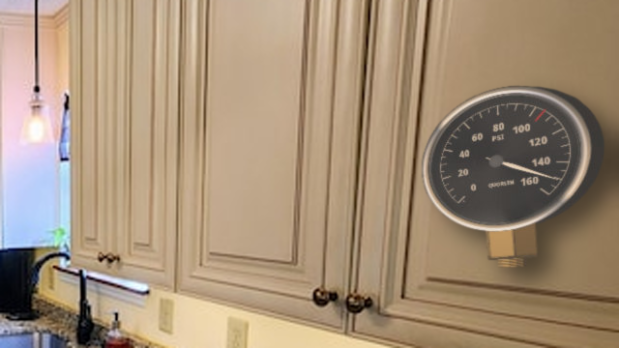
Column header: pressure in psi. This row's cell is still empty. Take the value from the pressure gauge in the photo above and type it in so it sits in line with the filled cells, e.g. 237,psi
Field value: 150,psi
